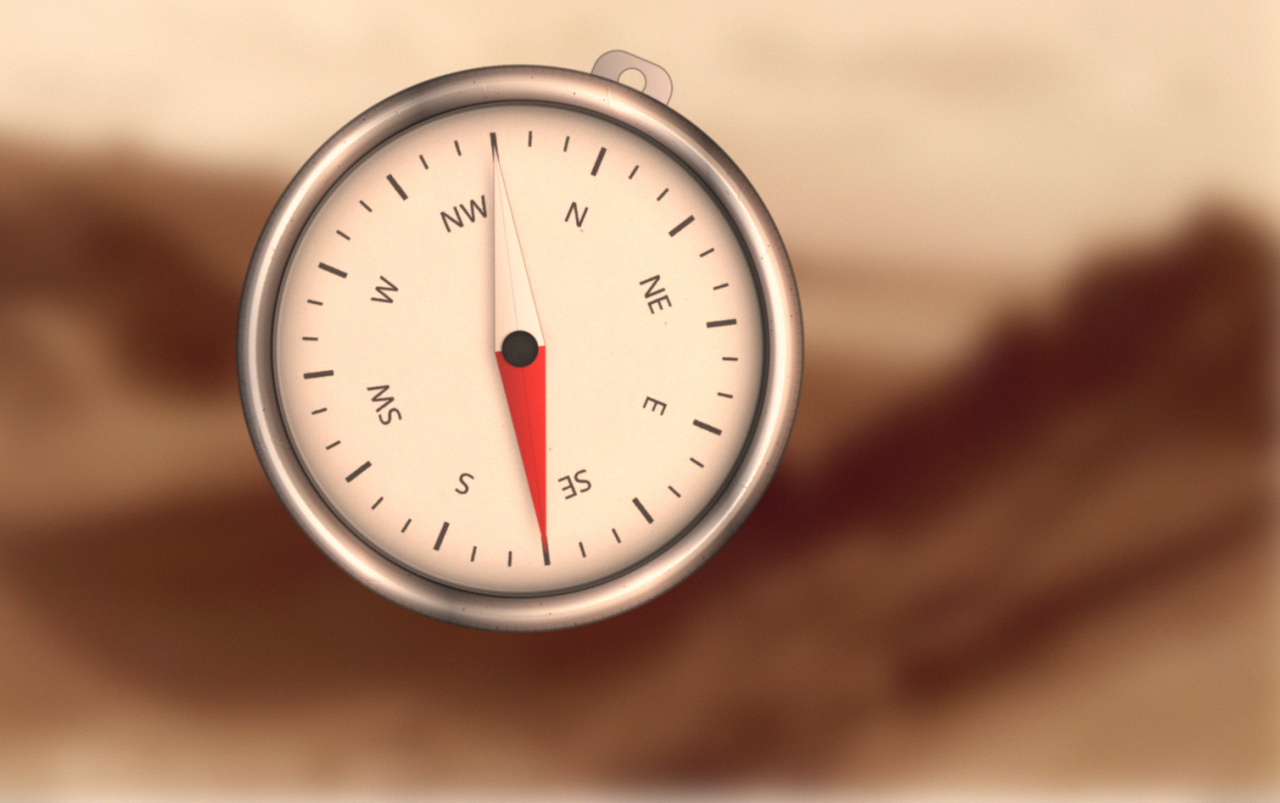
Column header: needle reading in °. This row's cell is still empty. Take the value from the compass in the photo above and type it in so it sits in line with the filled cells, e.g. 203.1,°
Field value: 150,°
